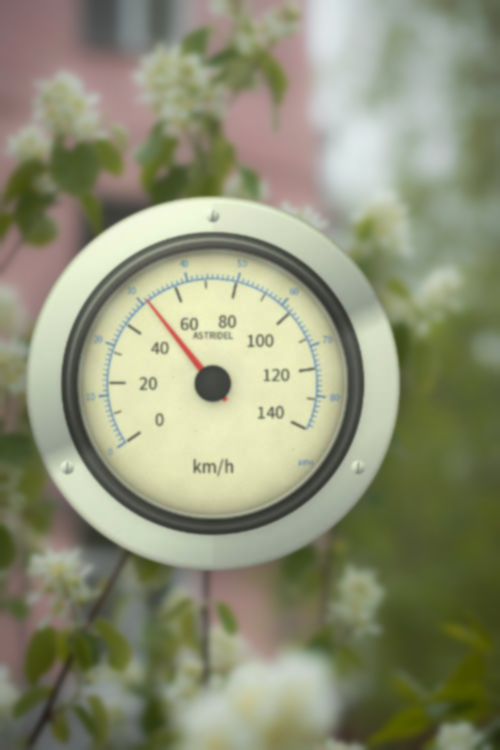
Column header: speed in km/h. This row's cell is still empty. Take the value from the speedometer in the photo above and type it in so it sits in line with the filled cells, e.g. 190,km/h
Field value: 50,km/h
